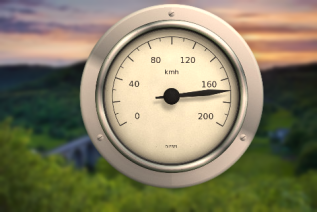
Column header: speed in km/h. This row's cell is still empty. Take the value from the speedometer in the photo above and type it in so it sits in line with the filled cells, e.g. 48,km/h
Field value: 170,km/h
